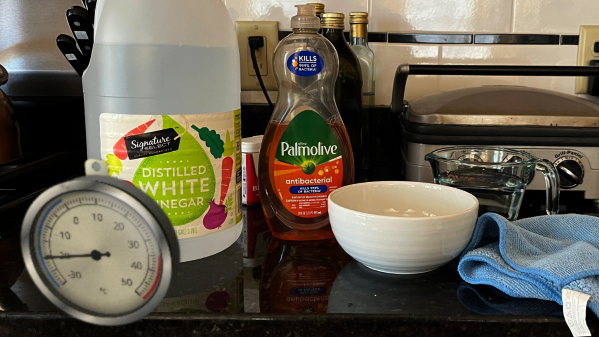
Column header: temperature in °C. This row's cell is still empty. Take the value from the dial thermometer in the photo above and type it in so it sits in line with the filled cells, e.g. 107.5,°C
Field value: -20,°C
